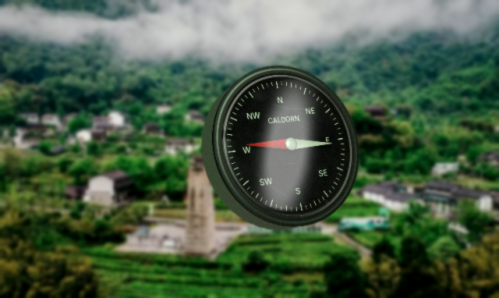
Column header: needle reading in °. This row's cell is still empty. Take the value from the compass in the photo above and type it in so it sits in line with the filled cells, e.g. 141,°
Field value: 275,°
